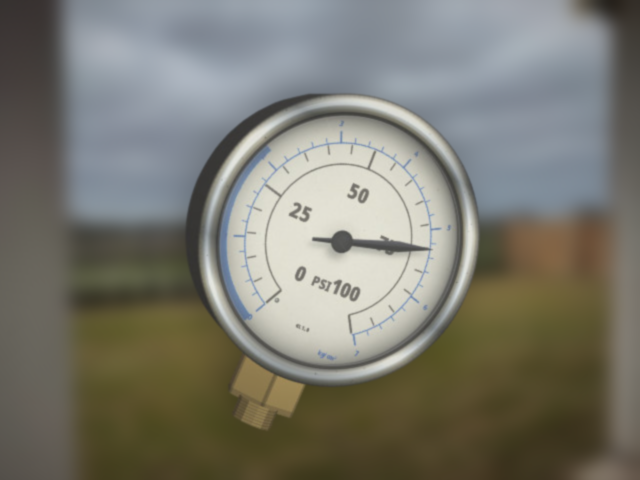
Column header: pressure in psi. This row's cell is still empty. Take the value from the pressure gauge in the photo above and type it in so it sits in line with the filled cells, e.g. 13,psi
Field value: 75,psi
